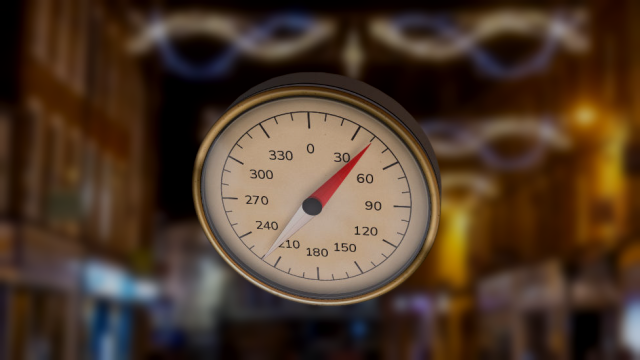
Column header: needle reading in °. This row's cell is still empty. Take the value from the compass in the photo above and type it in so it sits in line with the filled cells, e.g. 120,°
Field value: 40,°
